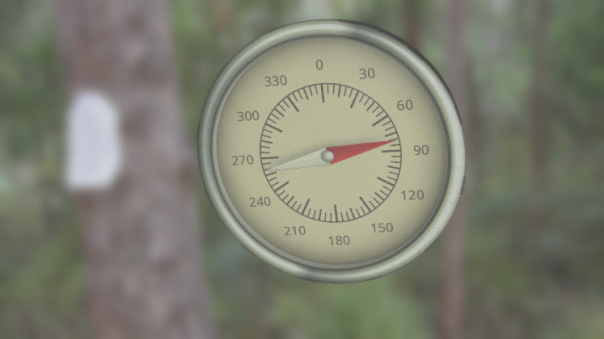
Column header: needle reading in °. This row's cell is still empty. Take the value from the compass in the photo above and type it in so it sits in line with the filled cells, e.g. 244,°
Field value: 80,°
